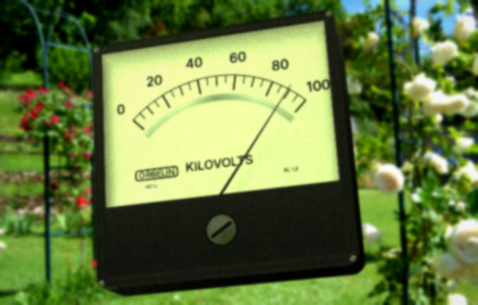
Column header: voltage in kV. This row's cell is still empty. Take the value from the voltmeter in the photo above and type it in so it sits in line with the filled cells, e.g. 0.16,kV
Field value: 90,kV
